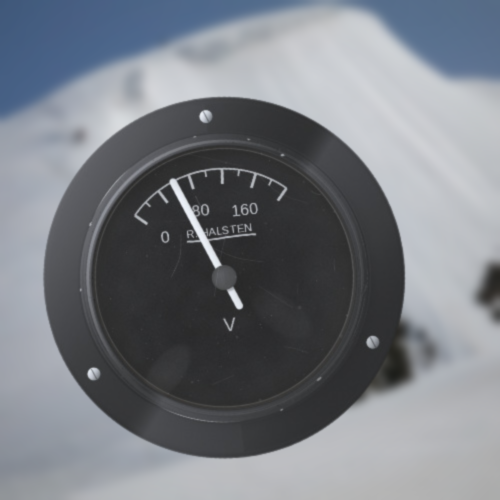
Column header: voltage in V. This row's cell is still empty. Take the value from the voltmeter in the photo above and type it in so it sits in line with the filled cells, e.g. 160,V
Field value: 60,V
